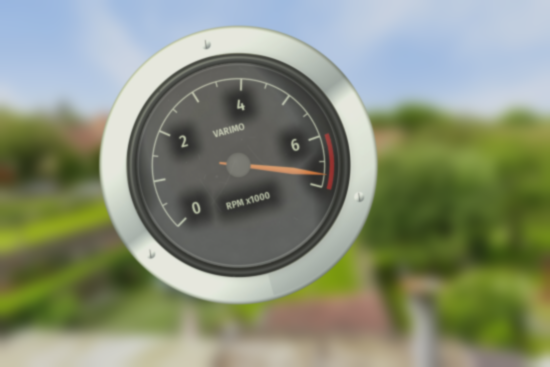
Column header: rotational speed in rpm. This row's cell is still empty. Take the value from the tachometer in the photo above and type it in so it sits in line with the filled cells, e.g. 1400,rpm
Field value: 6750,rpm
